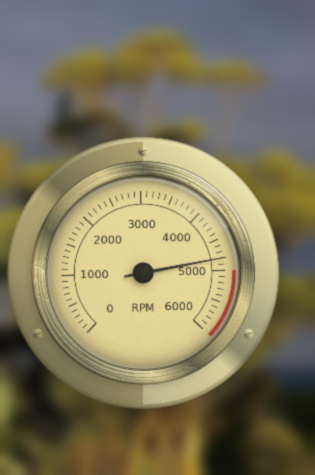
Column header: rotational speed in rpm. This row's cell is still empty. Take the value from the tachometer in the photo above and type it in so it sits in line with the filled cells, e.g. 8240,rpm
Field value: 4800,rpm
